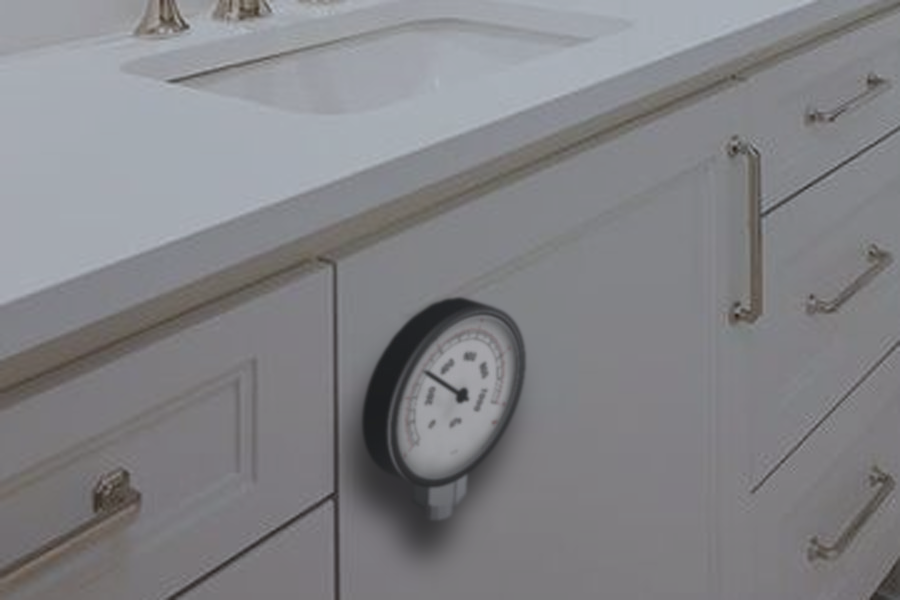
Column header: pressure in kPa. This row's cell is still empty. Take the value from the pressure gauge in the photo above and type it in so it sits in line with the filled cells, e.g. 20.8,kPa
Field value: 300,kPa
